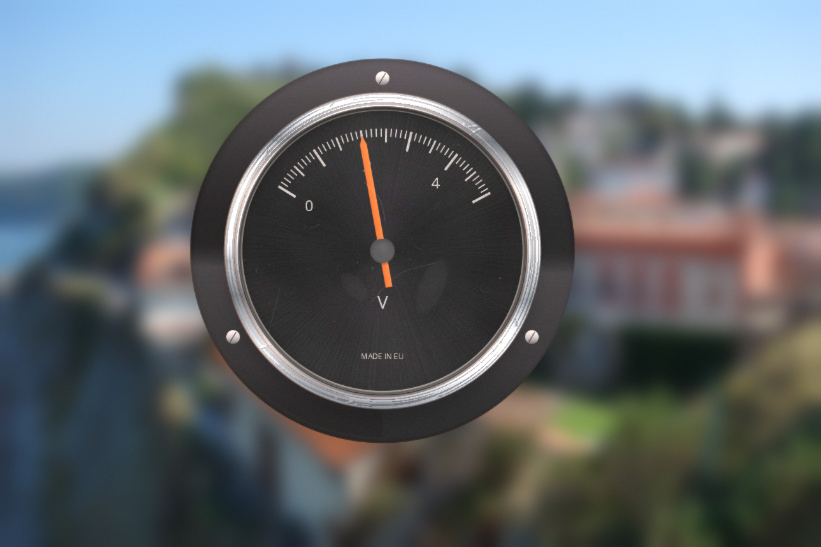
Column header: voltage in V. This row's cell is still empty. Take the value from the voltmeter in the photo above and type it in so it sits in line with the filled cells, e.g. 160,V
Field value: 2,V
